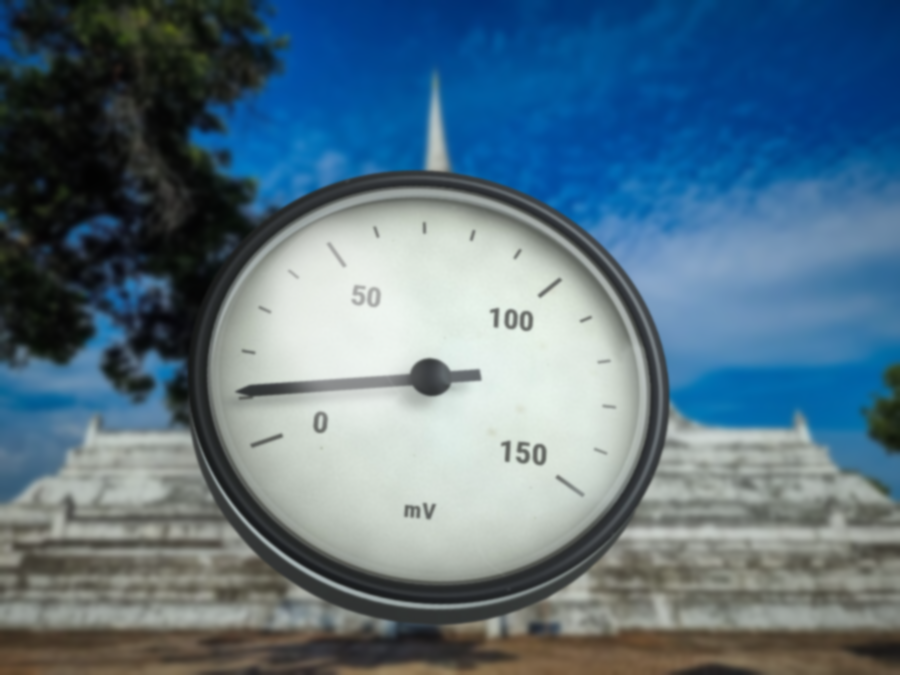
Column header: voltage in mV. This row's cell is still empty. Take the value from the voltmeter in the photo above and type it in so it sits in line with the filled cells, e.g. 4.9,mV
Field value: 10,mV
